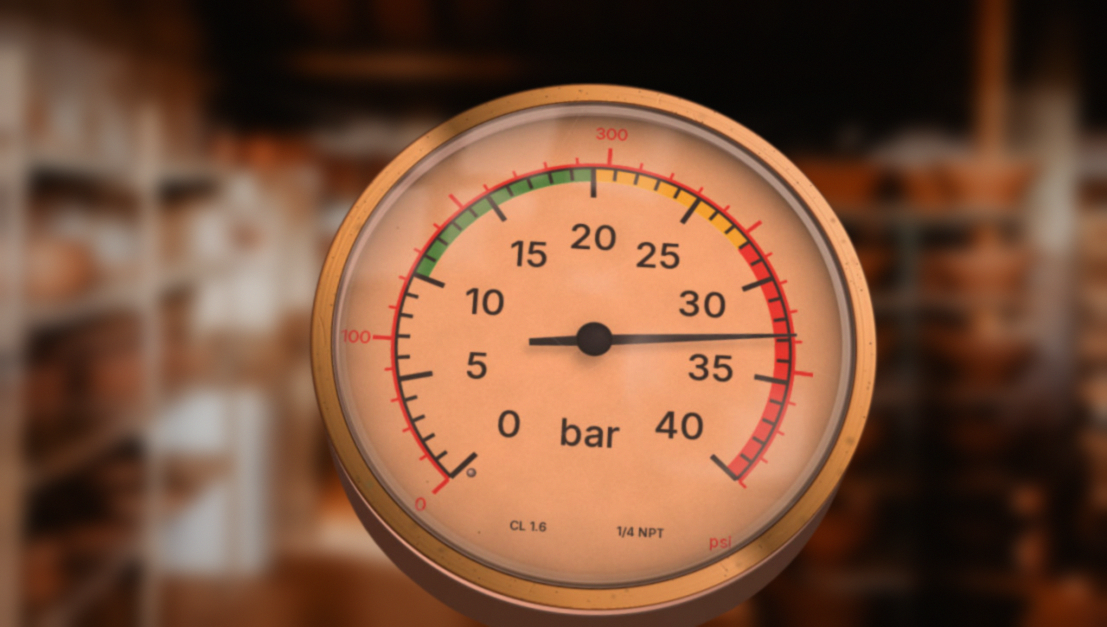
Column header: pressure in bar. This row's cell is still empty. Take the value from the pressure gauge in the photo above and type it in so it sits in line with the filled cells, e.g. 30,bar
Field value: 33,bar
